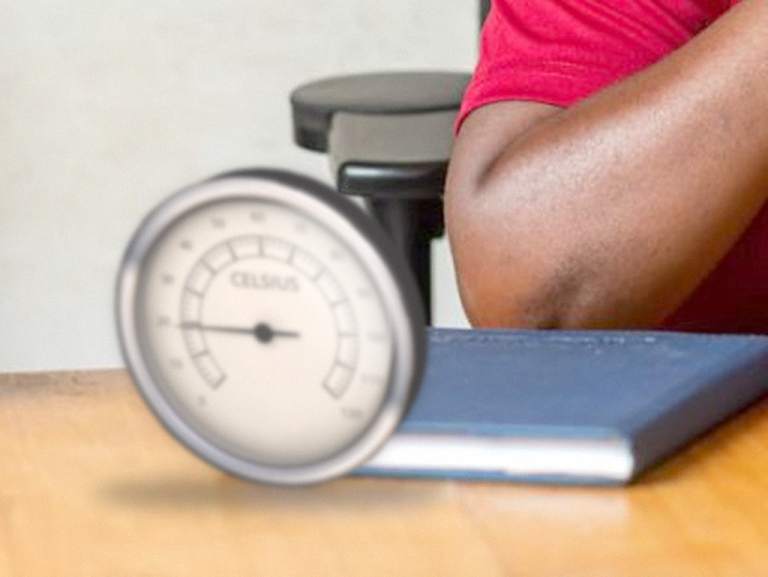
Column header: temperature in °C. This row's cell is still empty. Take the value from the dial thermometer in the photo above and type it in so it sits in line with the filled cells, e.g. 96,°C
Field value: 20,°C
